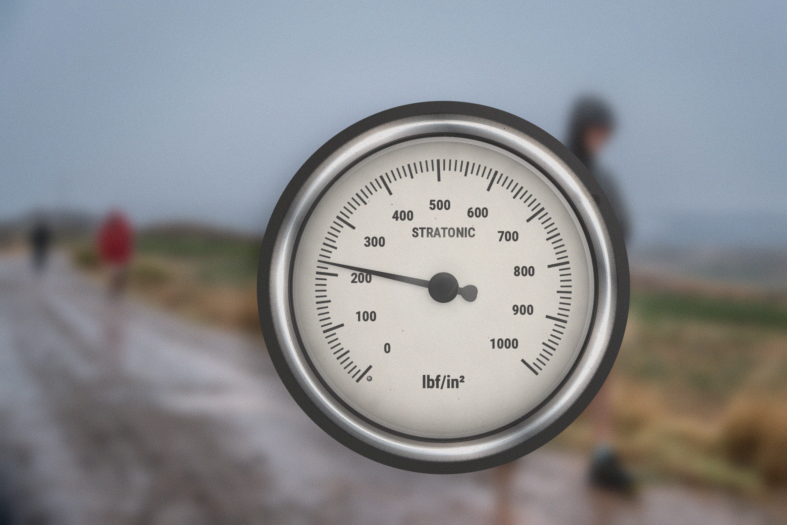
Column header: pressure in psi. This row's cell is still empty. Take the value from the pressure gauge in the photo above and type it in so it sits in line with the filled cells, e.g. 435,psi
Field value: 220,psi
